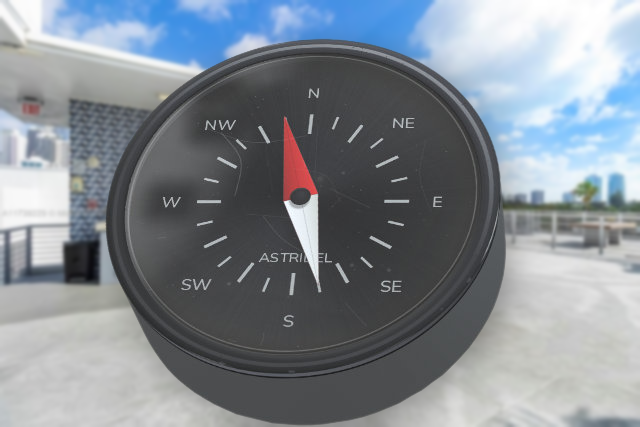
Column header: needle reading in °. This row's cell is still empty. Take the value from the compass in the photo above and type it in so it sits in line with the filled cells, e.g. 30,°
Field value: 345,°
